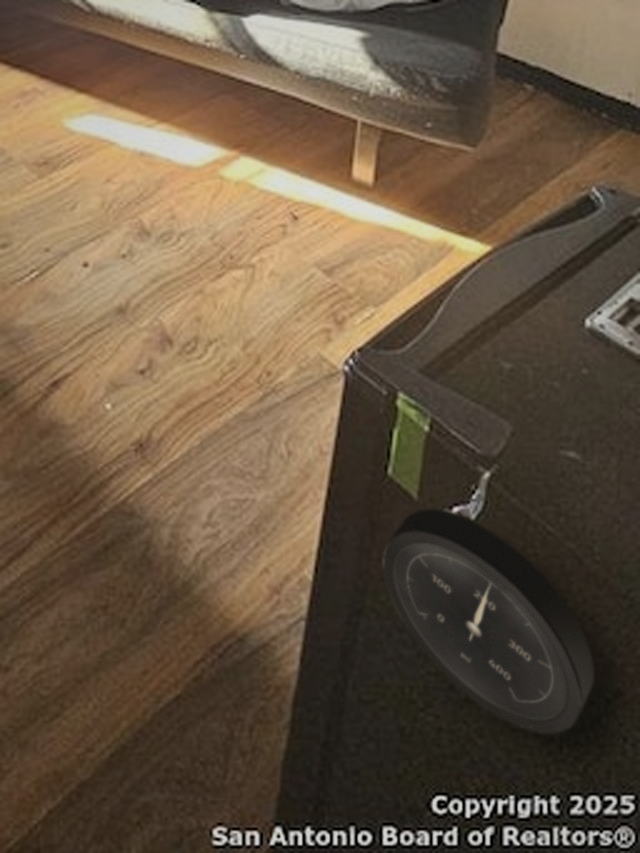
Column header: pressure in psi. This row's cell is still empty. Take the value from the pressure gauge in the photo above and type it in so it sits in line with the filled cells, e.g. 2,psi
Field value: 200,psi
